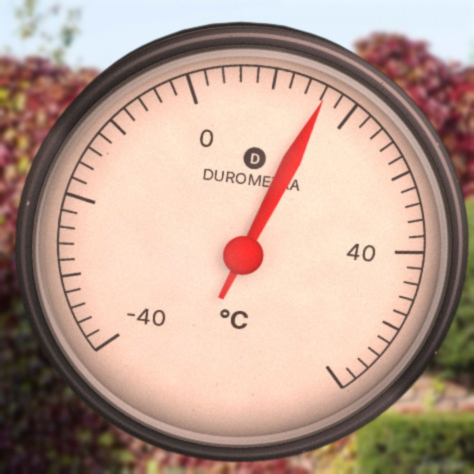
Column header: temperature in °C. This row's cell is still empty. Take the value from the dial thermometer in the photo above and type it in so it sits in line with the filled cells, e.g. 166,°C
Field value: 16,°C
